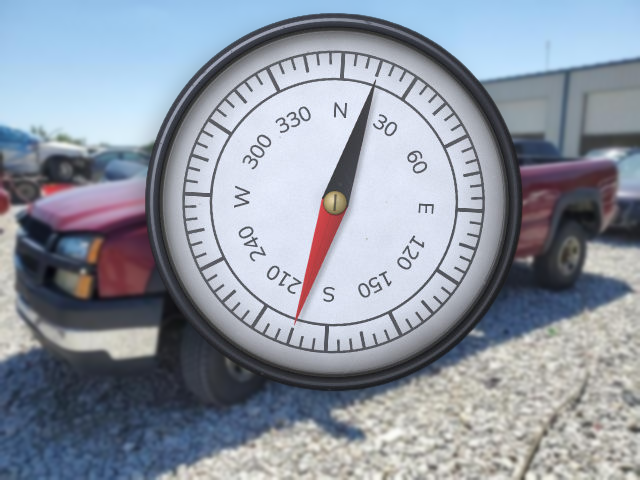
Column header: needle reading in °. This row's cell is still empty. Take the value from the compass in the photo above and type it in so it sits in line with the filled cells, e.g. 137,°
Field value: 195,°
